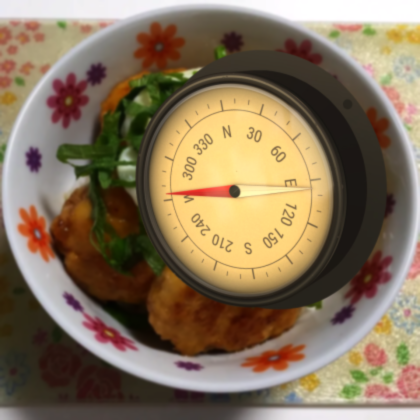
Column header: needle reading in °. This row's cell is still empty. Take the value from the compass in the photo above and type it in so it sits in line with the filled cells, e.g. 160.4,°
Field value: 275,°
